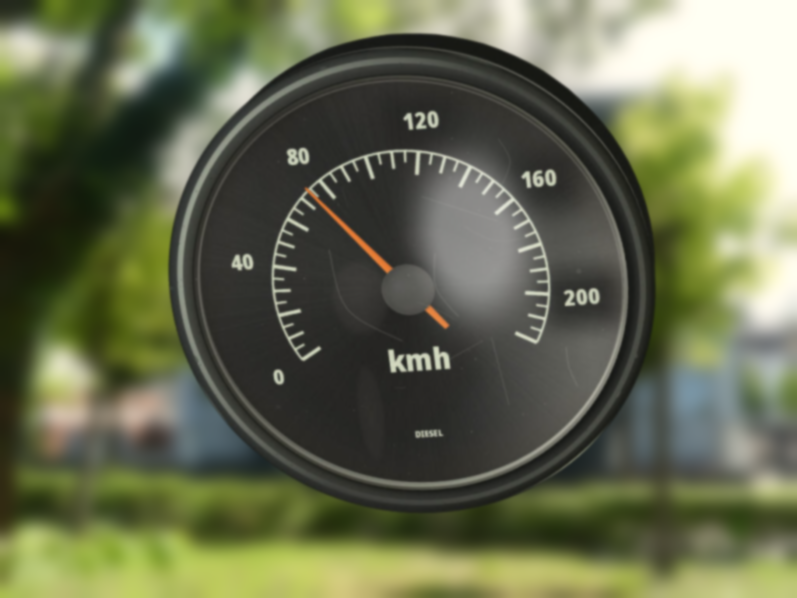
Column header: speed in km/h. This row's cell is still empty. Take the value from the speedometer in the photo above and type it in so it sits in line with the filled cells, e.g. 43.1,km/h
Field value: 75,km/h
